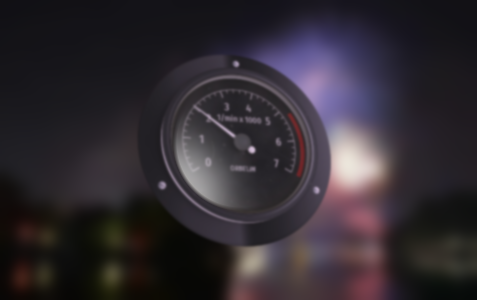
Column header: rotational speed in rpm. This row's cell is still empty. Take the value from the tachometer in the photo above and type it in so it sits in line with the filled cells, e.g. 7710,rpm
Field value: 2000,rpm
